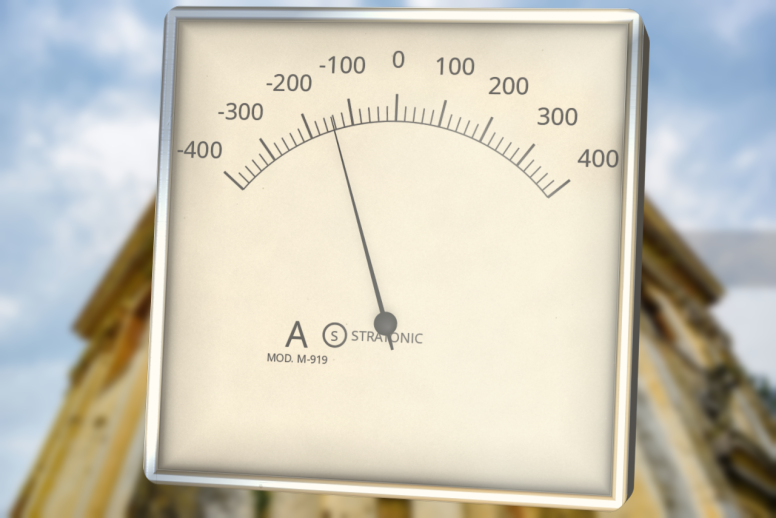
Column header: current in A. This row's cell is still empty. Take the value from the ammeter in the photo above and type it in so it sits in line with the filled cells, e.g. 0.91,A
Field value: -140,A
